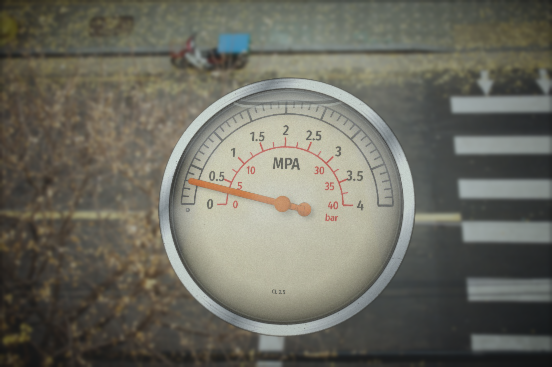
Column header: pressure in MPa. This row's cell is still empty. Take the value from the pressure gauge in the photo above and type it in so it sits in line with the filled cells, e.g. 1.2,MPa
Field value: 0.3,MPa
